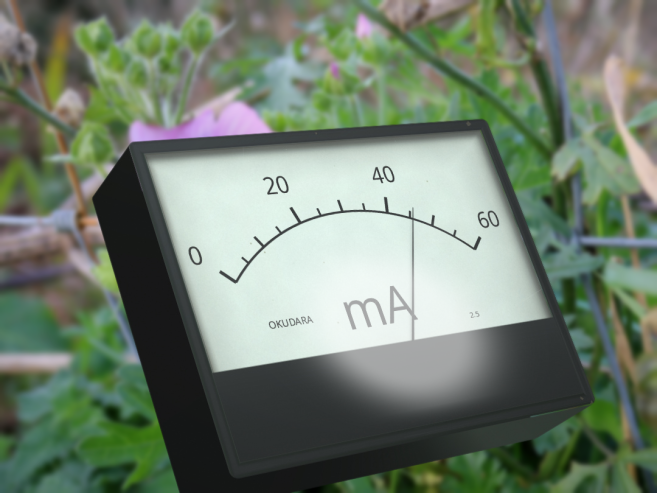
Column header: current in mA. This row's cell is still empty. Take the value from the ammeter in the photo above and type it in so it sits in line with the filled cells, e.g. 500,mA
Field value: 45,mA
